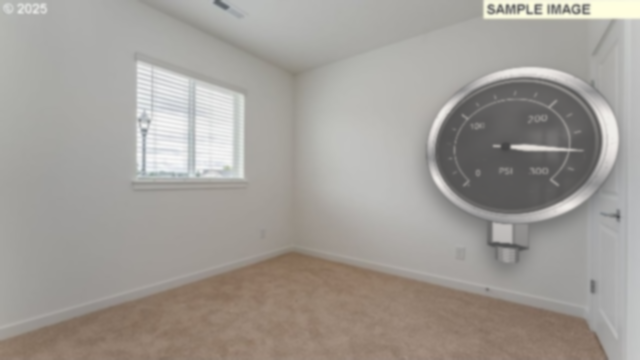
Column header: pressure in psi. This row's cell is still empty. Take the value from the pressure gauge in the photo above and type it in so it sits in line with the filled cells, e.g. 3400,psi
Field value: 260,psi
